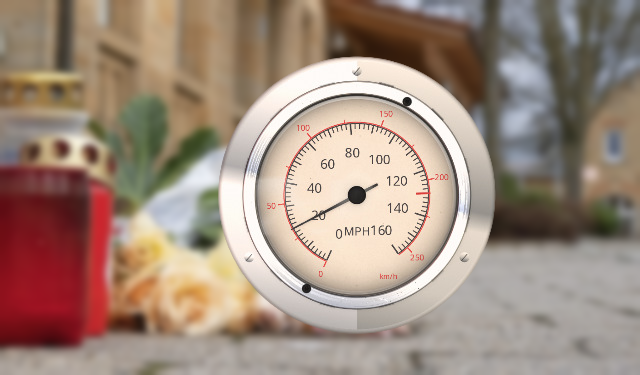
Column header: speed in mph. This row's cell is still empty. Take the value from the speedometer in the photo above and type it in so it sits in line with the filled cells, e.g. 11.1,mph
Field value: 20,mph
